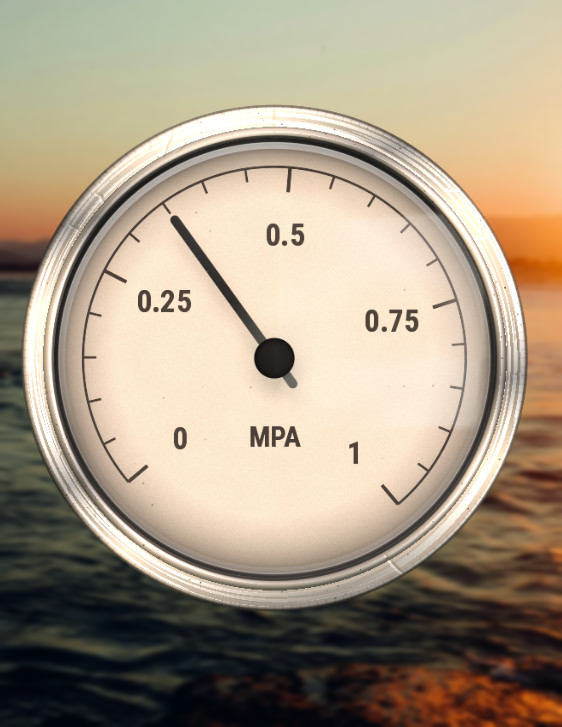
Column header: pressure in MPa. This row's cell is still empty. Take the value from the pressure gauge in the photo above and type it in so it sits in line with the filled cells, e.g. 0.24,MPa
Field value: 0.35,MPa
